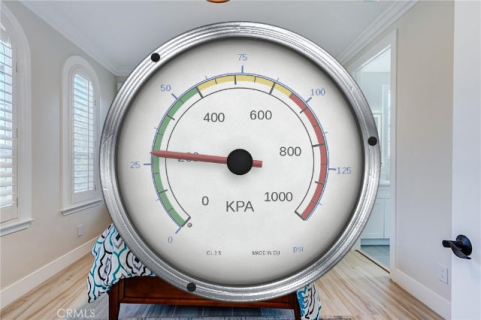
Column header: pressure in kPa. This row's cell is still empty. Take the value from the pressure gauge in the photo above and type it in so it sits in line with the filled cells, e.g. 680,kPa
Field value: 200,kPa
